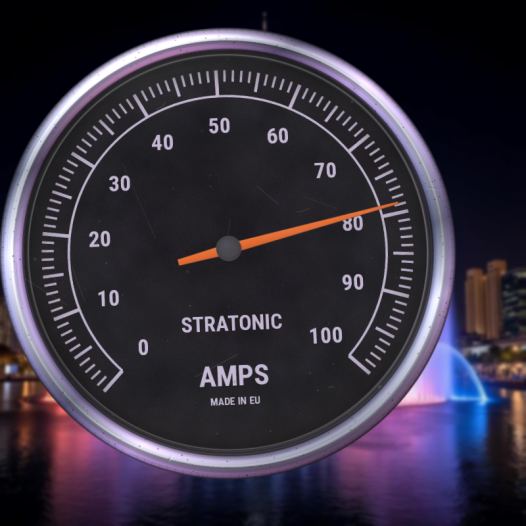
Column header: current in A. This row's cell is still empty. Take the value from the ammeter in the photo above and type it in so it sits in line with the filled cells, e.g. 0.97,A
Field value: 79,A
